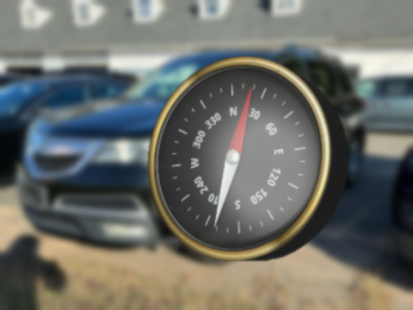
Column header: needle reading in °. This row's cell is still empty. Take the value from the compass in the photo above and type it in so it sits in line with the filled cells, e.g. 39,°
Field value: 20,°
